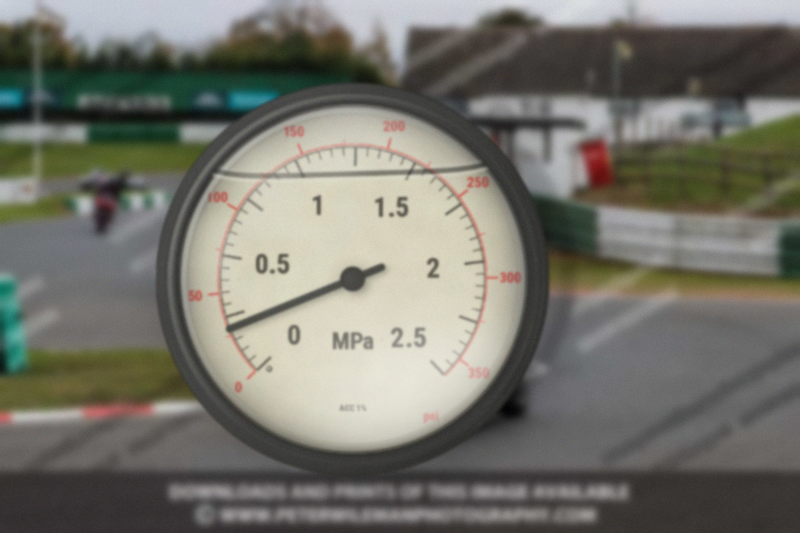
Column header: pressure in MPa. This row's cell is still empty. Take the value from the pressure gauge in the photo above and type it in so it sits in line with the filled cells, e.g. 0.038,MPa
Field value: 0.2,MPa
